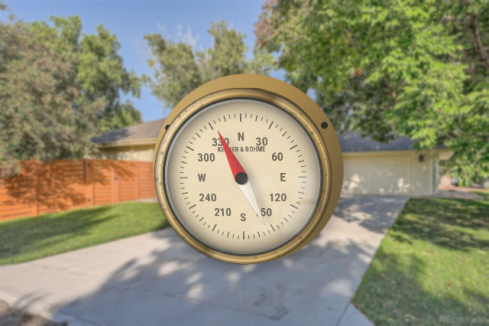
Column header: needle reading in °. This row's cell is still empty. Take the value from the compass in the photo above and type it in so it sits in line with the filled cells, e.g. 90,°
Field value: 335,°
